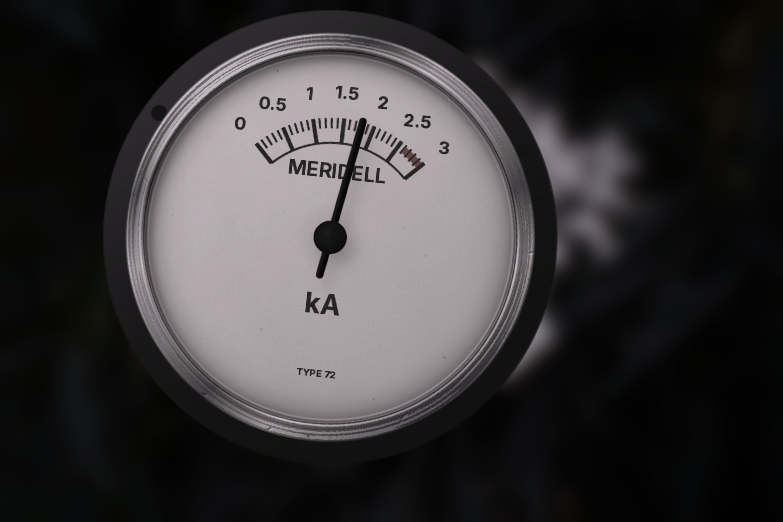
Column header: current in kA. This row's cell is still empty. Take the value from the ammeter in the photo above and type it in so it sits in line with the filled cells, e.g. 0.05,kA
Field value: 1.8,kA
